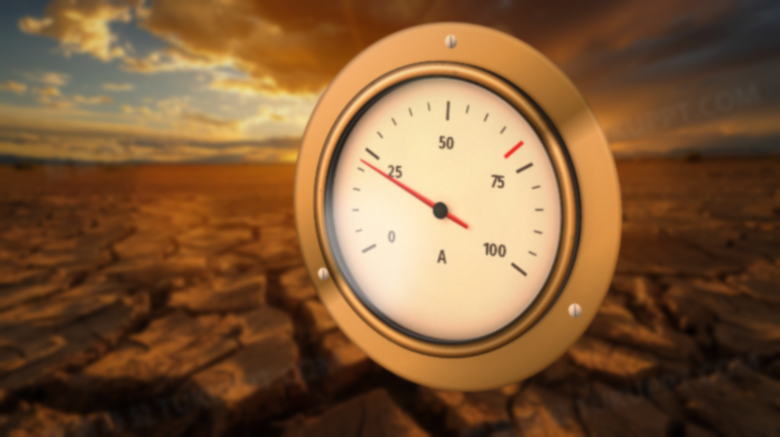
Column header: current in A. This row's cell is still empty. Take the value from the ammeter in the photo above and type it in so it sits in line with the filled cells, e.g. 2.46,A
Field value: 22.5,A
